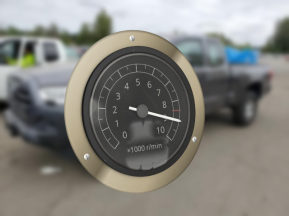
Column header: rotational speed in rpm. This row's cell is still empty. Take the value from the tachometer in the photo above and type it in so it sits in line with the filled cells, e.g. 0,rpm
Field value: 9000,rpm
